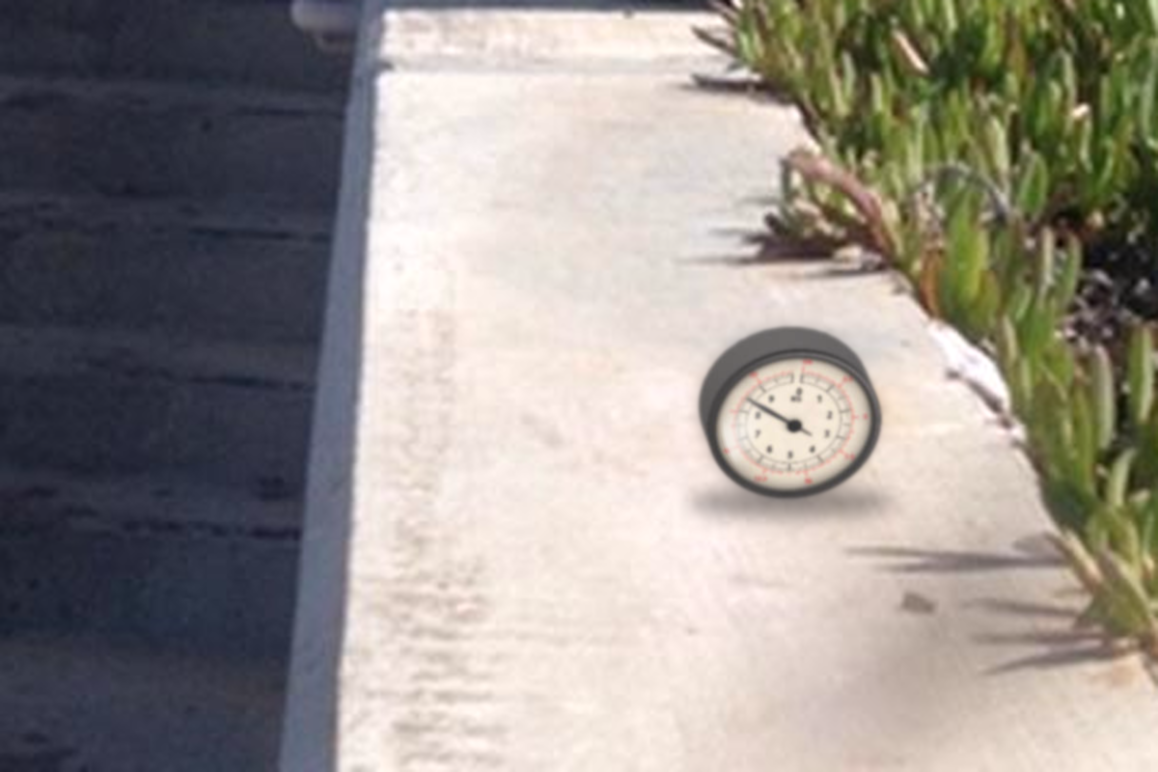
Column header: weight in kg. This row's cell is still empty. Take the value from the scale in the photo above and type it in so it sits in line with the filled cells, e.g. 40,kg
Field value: 8.5,kg
